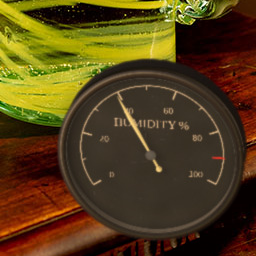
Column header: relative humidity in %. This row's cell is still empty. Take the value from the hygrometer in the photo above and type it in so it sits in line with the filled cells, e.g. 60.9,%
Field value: 40,%
